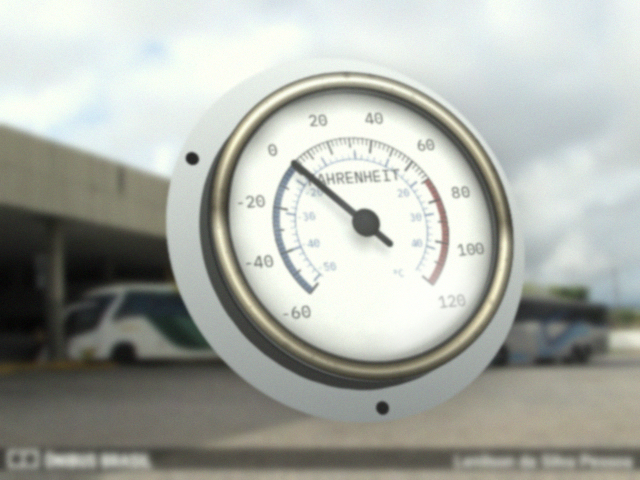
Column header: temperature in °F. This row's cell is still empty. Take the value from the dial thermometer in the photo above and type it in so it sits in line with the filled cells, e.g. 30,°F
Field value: 0,°F
